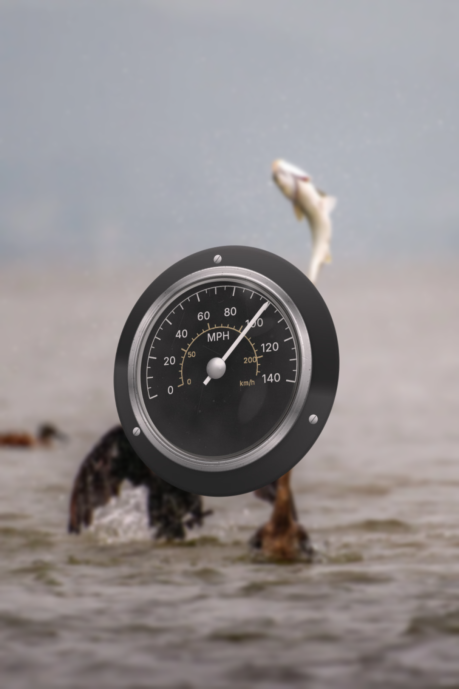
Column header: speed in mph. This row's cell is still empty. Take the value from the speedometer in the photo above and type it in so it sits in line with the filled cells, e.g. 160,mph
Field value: 100,mph
